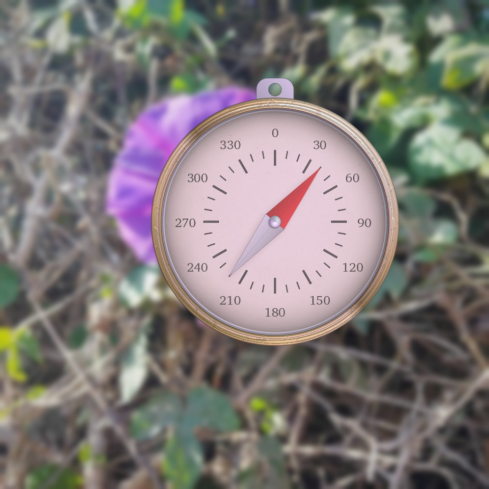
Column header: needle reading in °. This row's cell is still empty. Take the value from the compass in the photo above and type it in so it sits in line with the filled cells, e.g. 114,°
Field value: 40,°
